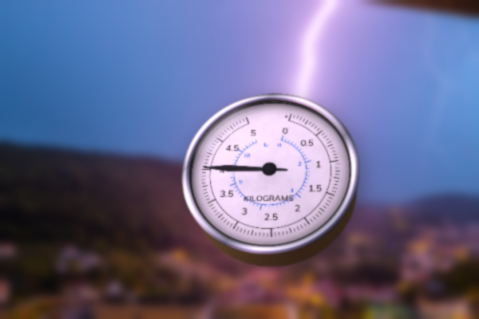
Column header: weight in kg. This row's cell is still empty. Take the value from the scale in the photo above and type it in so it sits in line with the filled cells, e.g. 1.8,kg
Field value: 4,kg
